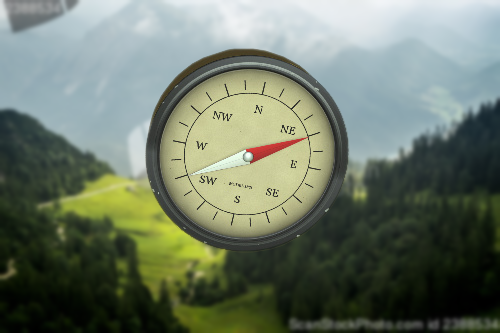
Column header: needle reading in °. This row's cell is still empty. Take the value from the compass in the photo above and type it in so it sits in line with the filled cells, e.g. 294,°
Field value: 60,°
